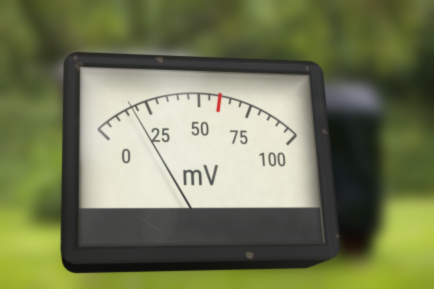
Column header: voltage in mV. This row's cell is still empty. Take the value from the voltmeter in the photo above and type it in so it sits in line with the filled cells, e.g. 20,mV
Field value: 17.5,mV
